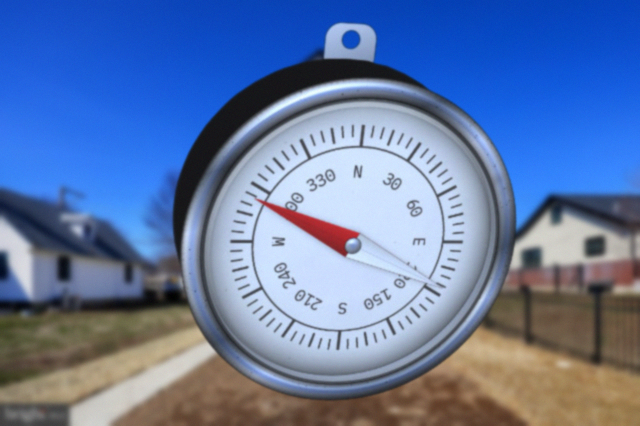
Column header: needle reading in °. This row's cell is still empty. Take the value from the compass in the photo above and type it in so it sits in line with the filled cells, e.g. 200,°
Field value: 295,°
